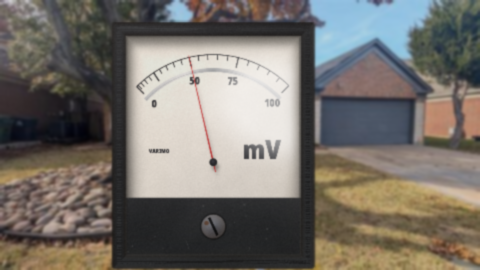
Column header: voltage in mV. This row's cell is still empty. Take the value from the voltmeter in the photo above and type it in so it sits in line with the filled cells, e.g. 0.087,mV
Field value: 50,mV
